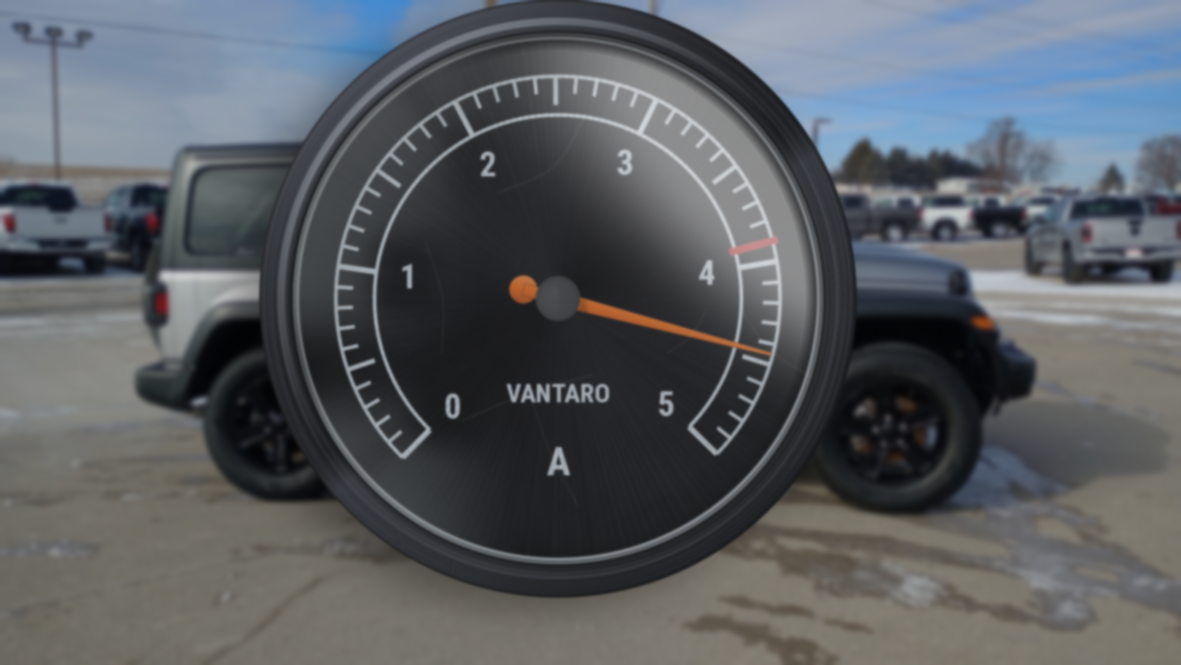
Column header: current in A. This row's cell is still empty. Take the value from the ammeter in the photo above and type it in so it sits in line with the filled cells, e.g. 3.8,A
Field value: 4.45,A
